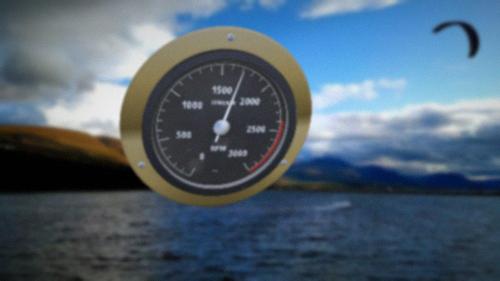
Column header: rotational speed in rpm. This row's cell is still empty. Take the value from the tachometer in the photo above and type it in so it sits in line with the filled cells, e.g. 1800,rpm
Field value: 1700,rpm
